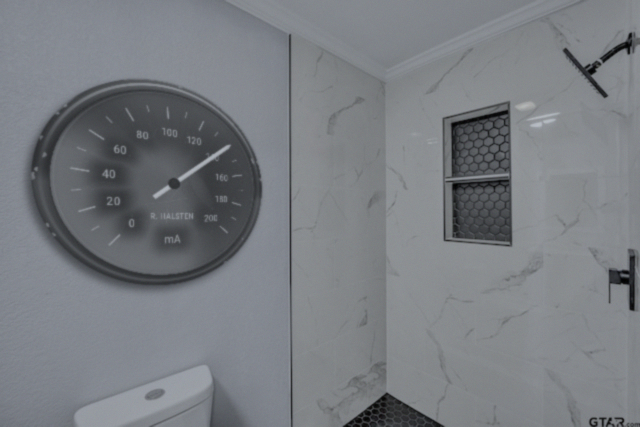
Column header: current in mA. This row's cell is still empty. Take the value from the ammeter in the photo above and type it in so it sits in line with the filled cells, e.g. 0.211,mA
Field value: 140,mA
